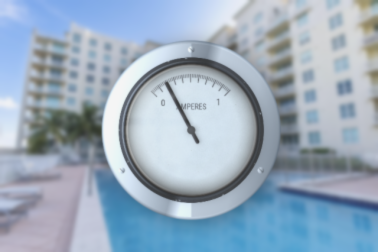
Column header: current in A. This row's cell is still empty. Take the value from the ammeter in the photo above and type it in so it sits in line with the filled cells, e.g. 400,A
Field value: 0.2,A
